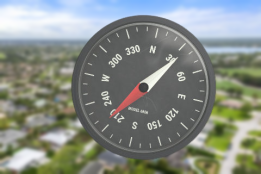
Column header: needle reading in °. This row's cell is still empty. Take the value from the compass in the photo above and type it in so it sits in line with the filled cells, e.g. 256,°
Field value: 215,°
